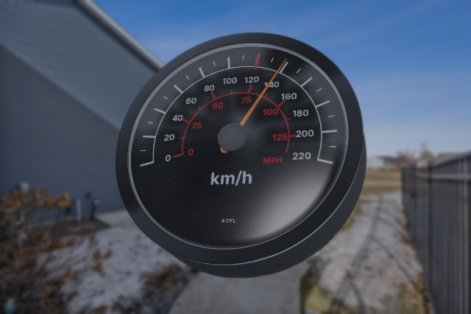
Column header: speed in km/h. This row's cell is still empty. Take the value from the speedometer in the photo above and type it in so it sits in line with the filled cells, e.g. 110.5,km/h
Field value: 140,km/h
